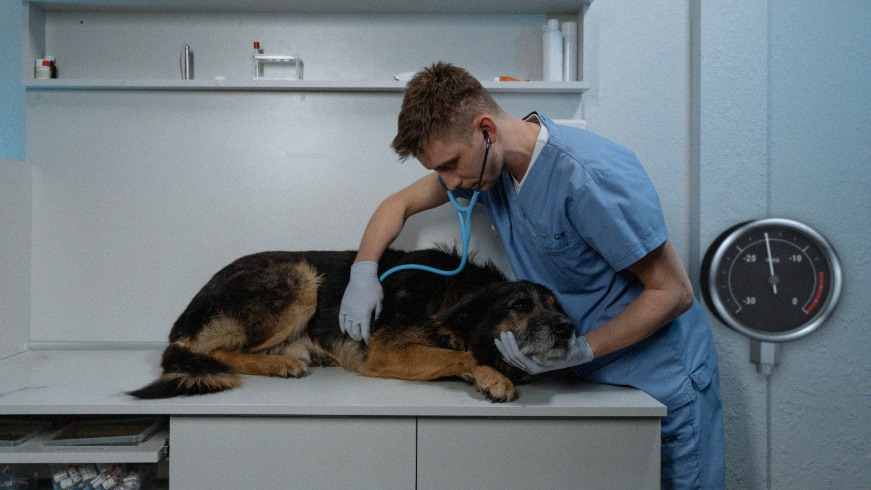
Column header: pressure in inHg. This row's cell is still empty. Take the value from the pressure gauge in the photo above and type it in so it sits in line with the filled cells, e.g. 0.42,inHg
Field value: -16,inHg
